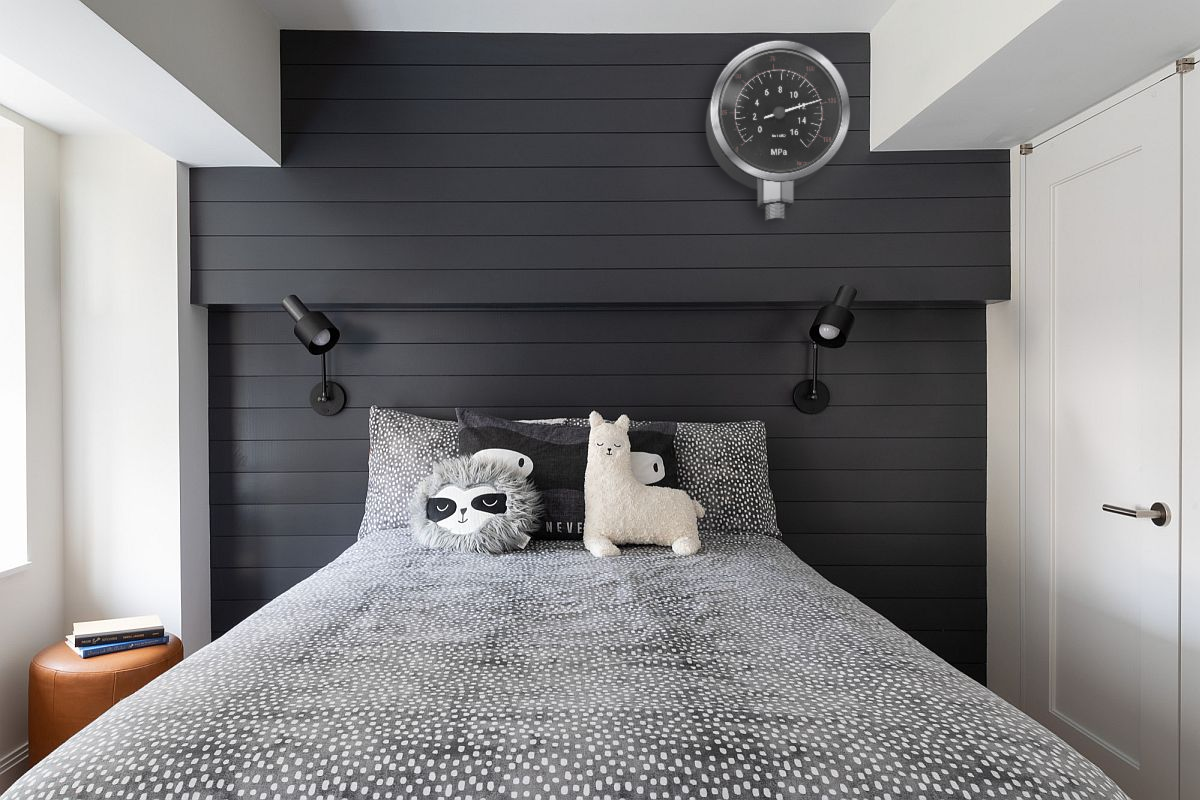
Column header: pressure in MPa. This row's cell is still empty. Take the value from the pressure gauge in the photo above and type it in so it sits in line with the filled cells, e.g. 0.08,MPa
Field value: 12,MPa
